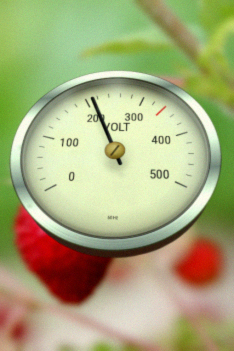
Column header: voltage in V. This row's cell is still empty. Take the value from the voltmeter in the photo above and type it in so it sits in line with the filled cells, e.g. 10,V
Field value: 210,V
